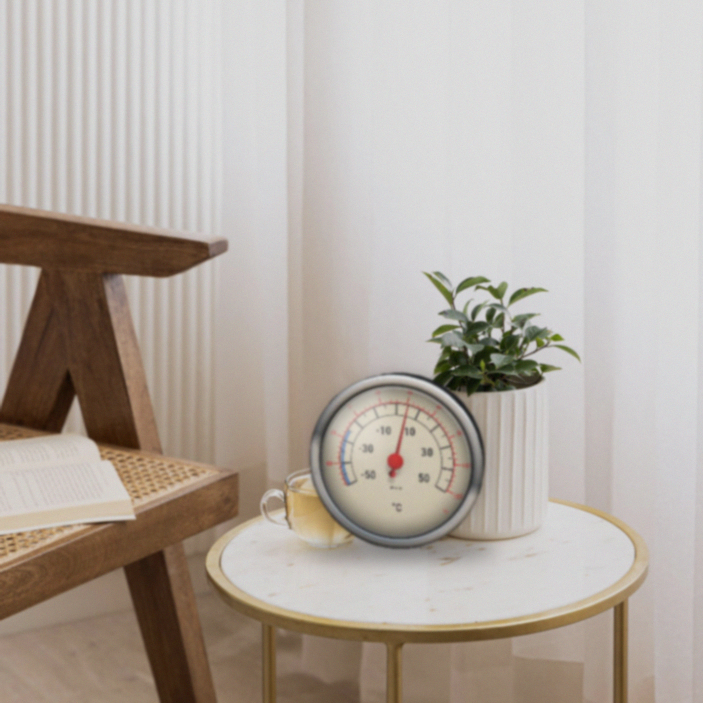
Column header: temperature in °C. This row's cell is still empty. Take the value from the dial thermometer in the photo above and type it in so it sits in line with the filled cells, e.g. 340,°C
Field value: 5,°C
